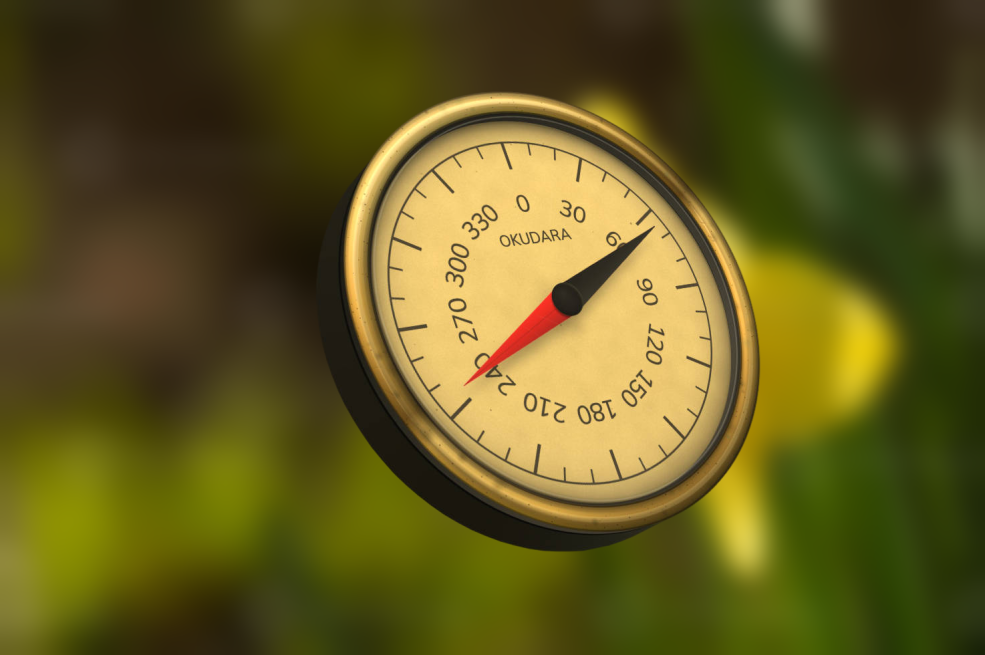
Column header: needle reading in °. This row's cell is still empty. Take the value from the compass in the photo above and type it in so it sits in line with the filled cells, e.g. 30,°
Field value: 245,°
